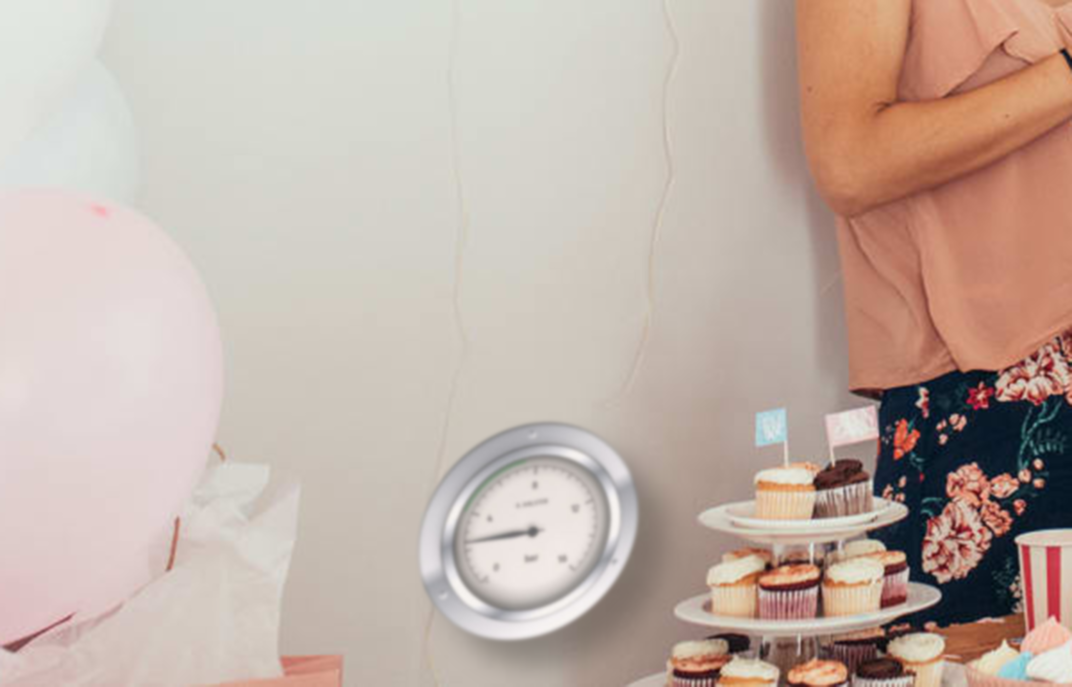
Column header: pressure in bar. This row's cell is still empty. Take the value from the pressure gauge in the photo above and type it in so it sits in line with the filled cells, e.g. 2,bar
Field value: 2.5,bar
